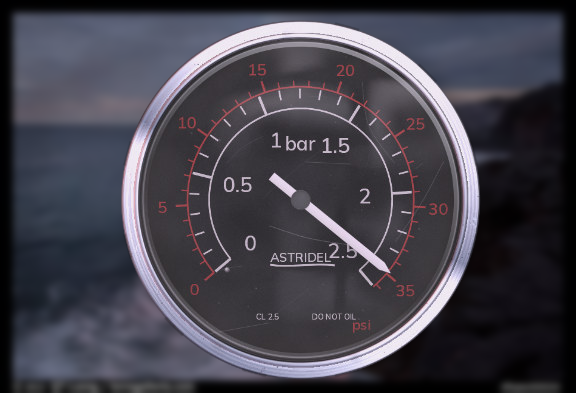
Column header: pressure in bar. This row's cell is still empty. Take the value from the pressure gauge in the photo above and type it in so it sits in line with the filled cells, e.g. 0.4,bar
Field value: 2.4,bar
